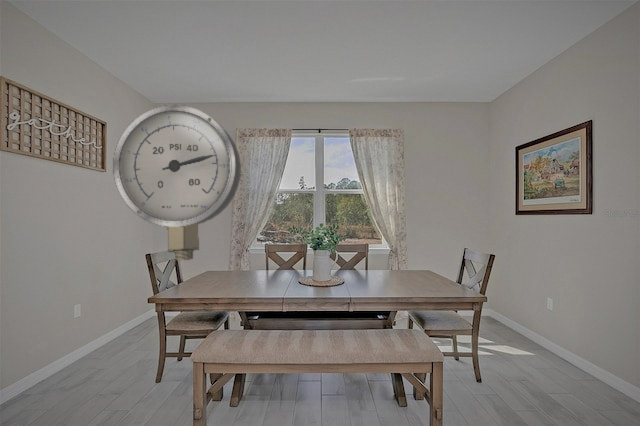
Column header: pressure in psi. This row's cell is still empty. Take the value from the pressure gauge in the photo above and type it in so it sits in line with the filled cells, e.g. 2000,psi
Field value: 47.5,psi
